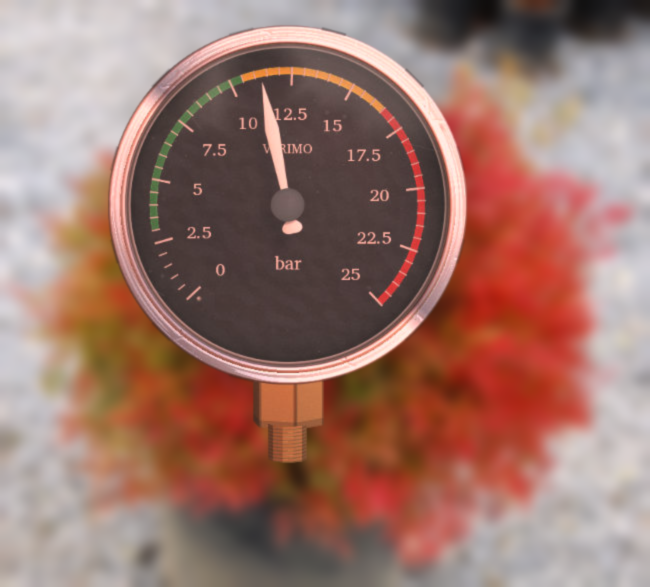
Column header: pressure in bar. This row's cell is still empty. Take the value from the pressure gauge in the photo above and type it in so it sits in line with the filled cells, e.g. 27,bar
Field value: 11.25,bar
